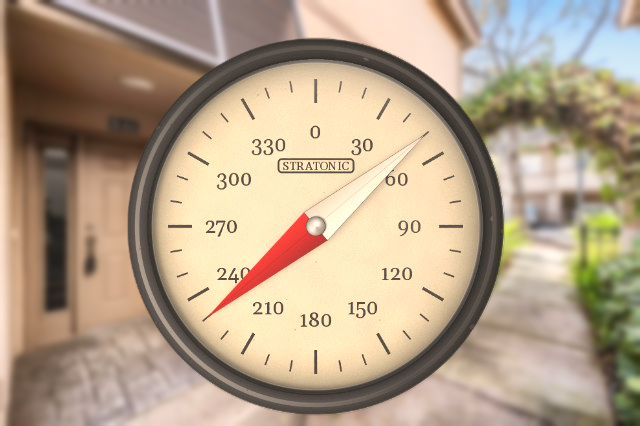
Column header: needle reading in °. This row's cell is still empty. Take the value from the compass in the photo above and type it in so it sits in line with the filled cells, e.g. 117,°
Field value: 230,°
